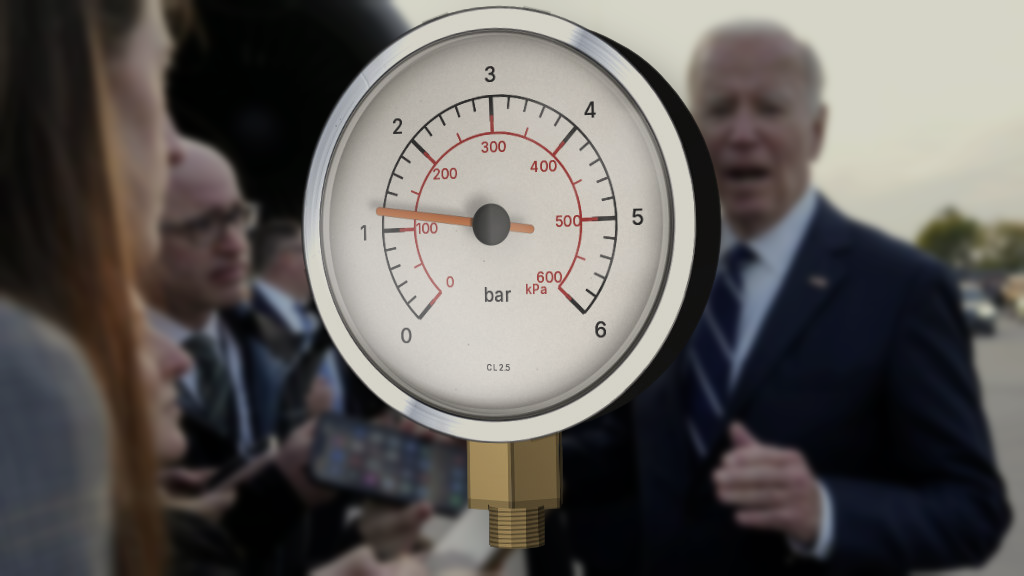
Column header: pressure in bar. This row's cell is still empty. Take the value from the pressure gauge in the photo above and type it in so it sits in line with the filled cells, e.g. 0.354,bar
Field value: 1.2,bar
